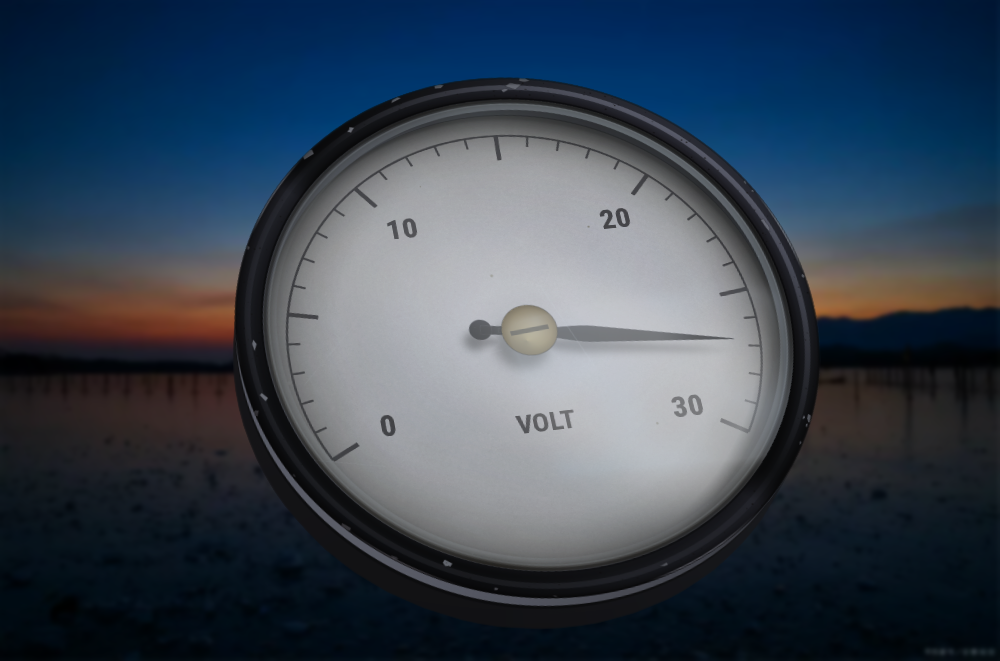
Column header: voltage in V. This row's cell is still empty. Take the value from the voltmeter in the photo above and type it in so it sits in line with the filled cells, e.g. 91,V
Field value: 27,V
